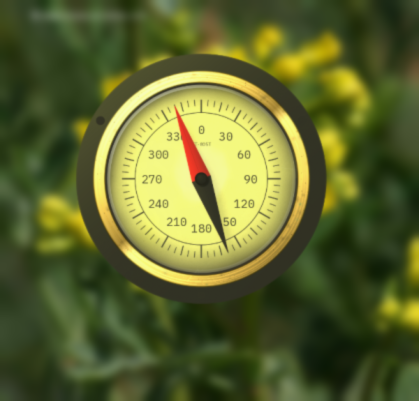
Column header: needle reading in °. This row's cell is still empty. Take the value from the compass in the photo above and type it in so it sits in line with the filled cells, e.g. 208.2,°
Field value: 340,°
